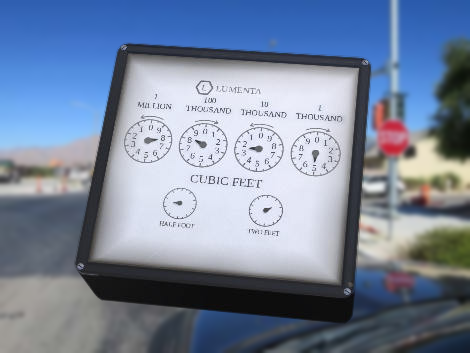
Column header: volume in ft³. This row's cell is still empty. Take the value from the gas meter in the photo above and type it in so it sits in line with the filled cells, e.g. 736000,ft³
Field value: 782500,ft³
